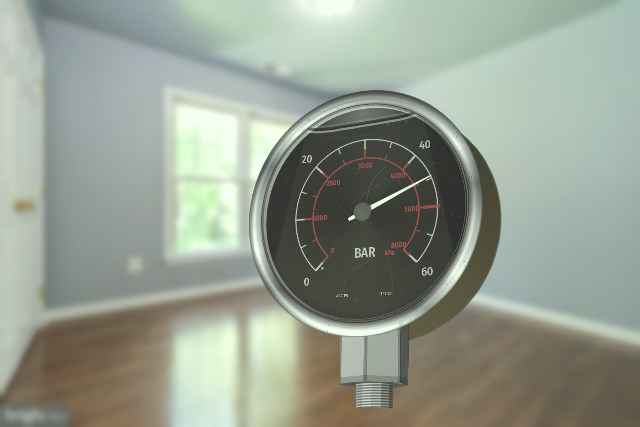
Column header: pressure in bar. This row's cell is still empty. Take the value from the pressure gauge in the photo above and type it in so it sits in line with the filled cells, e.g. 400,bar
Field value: 45,bar
